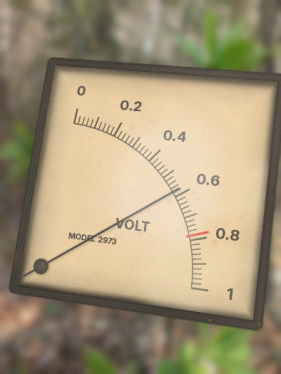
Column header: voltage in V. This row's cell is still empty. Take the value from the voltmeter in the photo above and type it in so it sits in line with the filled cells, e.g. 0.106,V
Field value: 0.58,V
